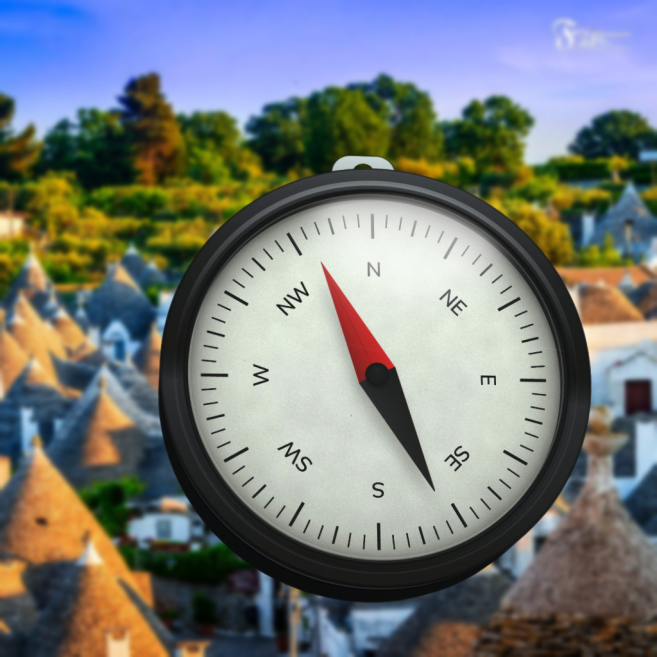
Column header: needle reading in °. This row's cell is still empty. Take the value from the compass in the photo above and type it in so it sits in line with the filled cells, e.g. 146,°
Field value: 335,°
